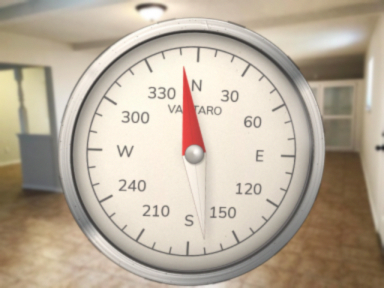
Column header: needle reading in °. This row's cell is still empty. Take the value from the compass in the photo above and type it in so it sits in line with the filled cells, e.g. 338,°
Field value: 350,°
